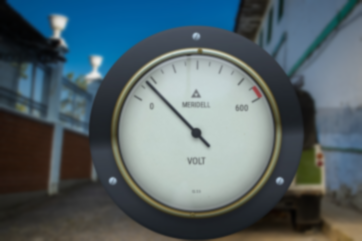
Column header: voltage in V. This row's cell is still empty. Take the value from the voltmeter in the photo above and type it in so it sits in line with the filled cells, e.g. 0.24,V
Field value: 75,V
